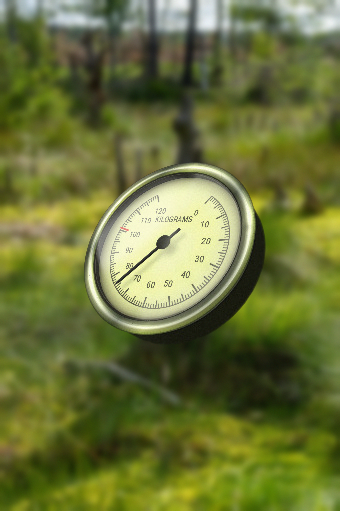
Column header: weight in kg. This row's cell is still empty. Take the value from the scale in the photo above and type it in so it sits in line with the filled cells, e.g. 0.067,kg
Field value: 75,kg
